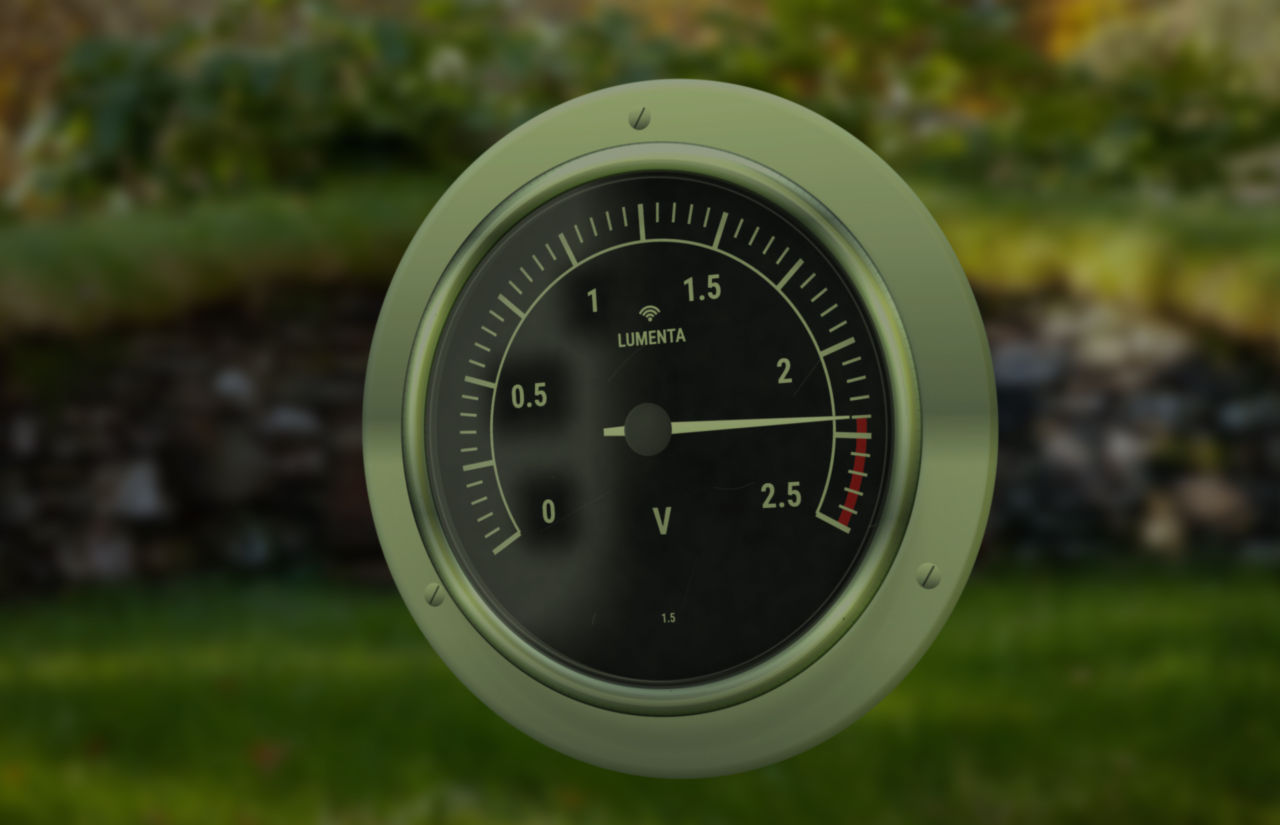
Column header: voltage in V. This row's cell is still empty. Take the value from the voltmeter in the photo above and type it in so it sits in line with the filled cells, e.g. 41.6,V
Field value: 2.2,V
